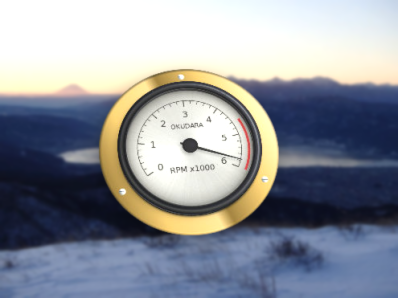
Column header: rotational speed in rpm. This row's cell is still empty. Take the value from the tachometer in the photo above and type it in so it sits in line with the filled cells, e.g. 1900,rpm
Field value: 5800,rpm
